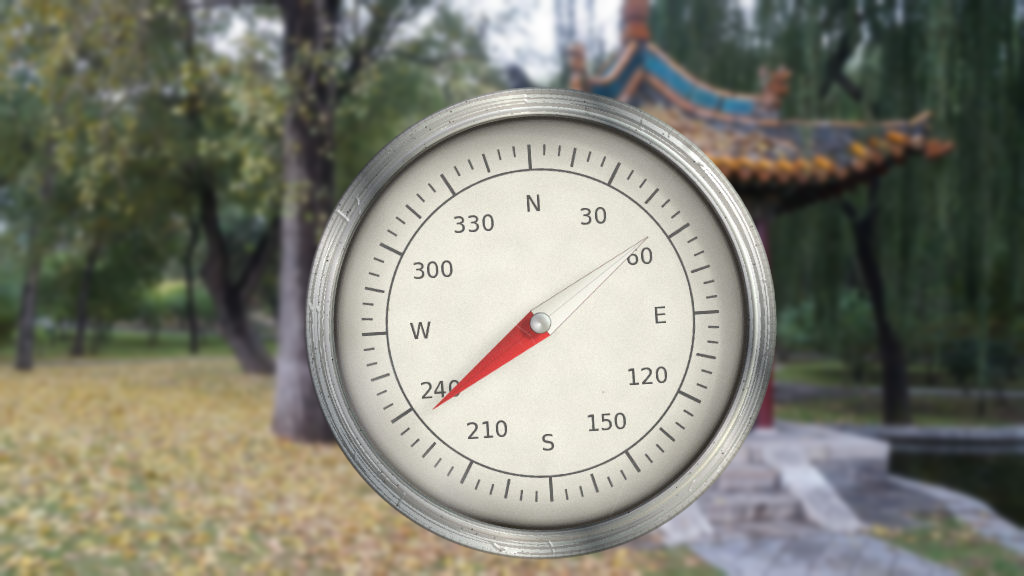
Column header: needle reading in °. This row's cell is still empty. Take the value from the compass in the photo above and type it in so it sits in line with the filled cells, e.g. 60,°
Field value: 235,°
